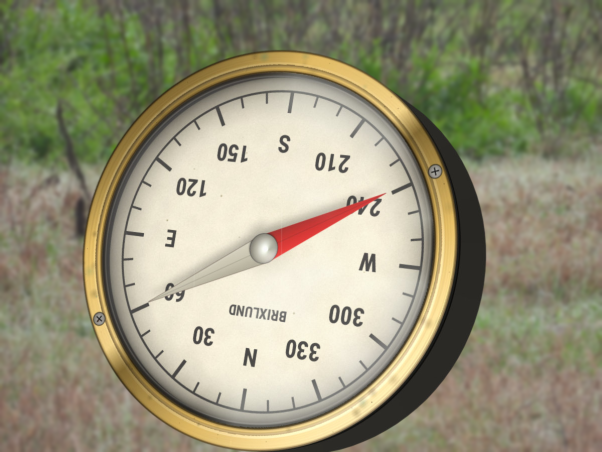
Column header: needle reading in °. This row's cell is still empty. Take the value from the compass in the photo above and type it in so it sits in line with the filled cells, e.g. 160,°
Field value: 240,°
